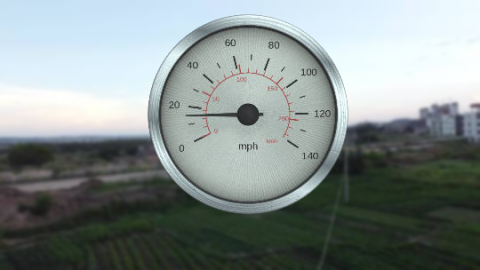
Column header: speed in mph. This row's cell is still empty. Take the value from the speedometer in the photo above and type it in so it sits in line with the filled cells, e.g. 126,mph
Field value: 15,mph
